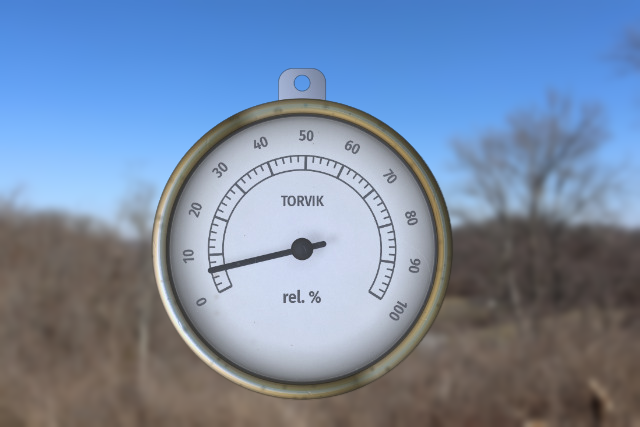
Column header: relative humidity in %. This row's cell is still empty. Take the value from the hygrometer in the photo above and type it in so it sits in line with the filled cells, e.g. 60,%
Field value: 6,%
